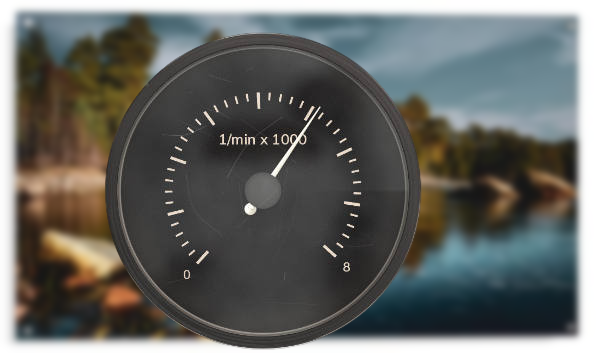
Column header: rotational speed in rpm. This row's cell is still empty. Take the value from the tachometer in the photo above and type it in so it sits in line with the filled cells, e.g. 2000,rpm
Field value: 5100,rpm
